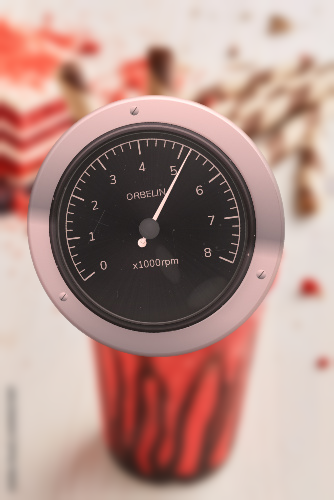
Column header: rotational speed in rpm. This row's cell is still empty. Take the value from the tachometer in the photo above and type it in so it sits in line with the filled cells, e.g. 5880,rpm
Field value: 5200,rpm
